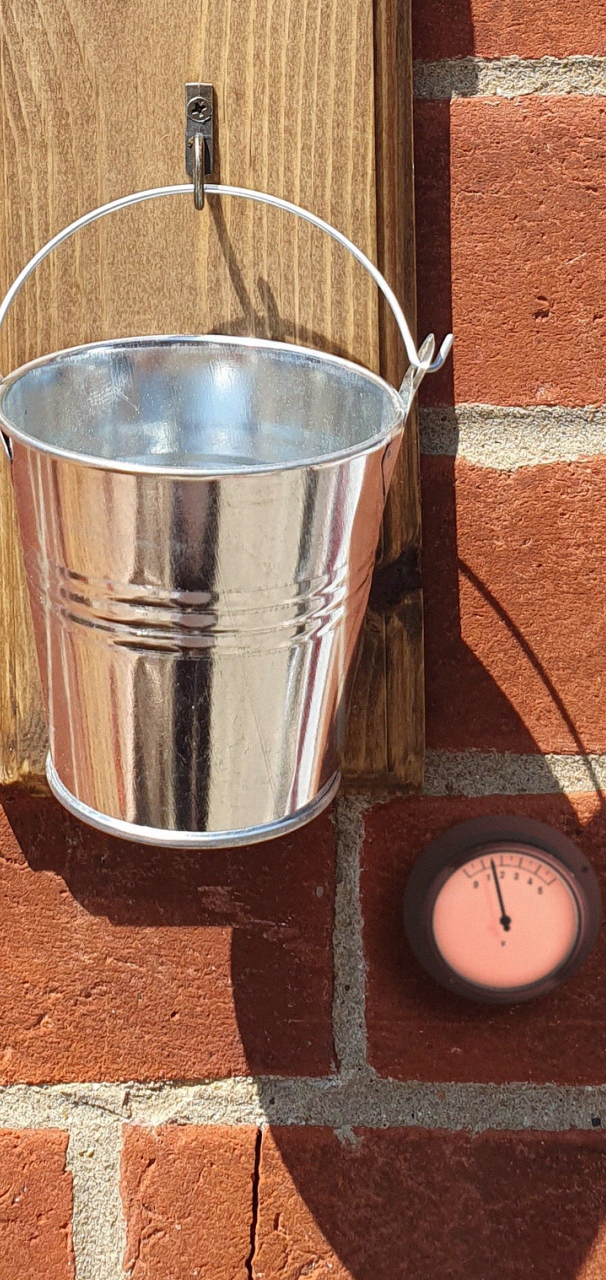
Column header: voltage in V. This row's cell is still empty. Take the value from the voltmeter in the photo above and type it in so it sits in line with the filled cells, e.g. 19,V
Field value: 1.5,V
